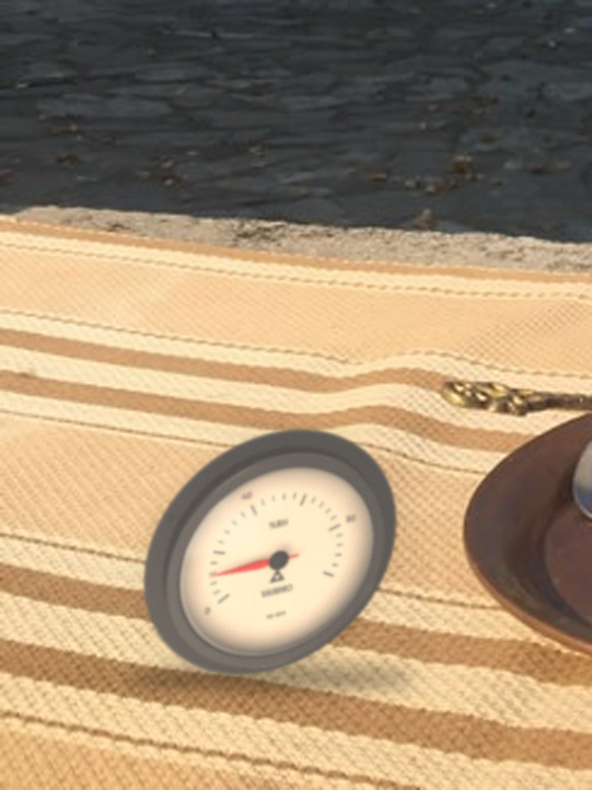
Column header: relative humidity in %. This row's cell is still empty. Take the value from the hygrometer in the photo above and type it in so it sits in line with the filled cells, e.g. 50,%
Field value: 12,%
